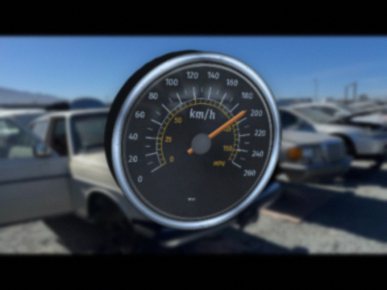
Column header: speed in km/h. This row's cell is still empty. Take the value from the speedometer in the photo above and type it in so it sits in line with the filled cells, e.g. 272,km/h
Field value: 190,km/h
